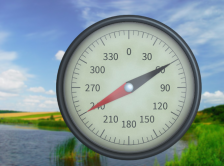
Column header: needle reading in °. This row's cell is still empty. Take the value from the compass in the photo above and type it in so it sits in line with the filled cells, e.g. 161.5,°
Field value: 240,°
